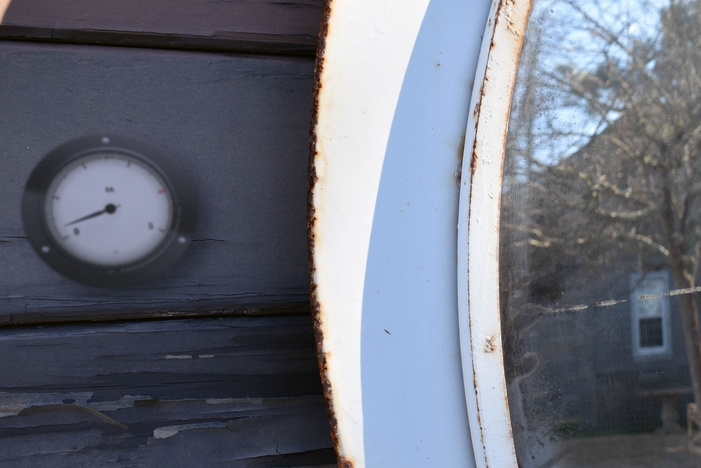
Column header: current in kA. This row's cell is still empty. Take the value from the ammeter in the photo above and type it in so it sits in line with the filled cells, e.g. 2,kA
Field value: 0.25,kA
